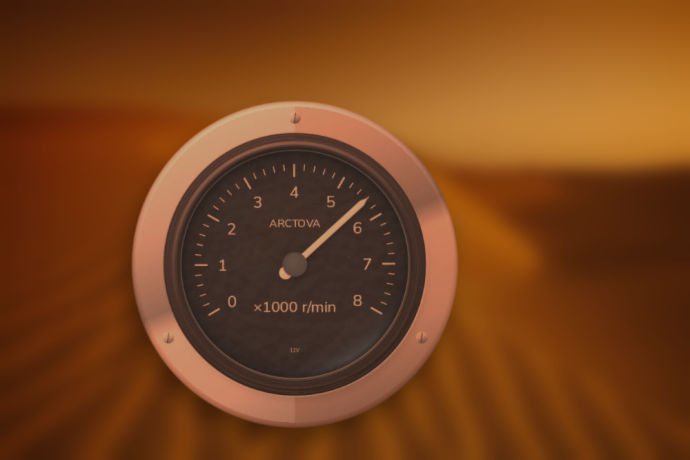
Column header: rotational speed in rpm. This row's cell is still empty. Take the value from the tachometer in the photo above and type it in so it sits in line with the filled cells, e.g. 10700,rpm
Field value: 5600,rpm
